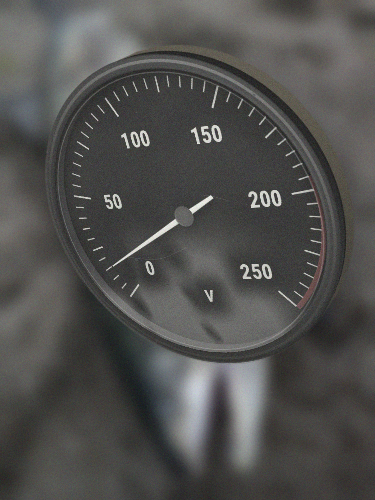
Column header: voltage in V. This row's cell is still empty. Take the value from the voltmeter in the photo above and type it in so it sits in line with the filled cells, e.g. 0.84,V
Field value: 15,V
